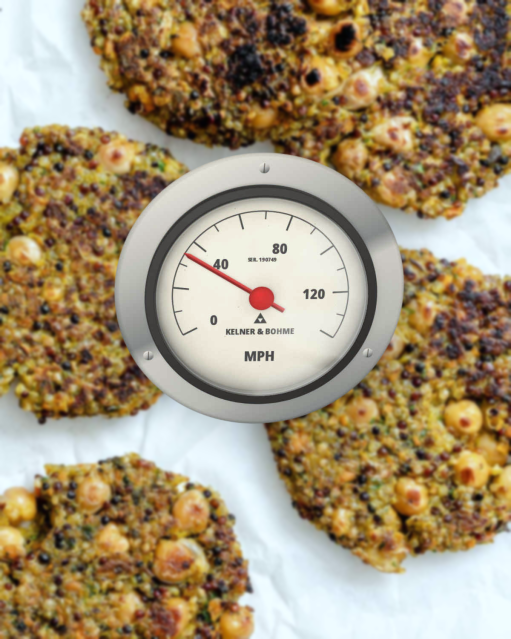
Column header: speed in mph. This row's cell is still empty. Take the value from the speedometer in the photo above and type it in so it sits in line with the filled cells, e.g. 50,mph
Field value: 35,mph
